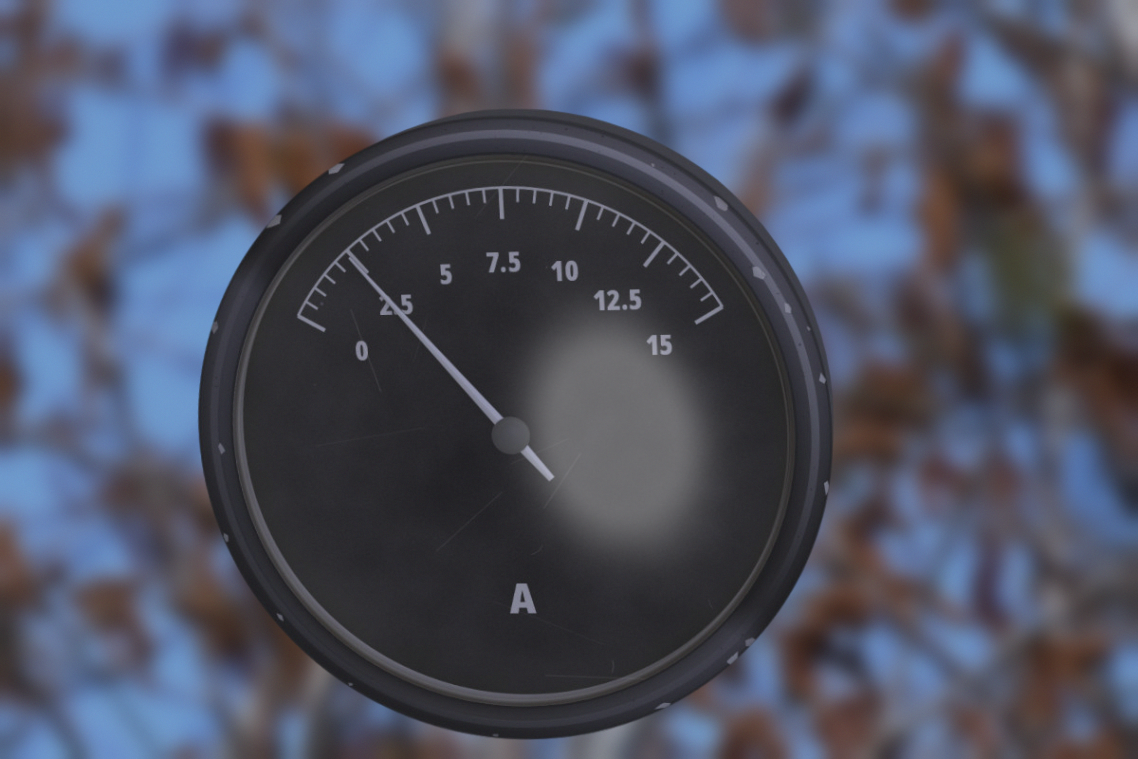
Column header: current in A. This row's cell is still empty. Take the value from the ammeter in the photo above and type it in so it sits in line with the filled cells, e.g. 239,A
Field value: 2.5,A
